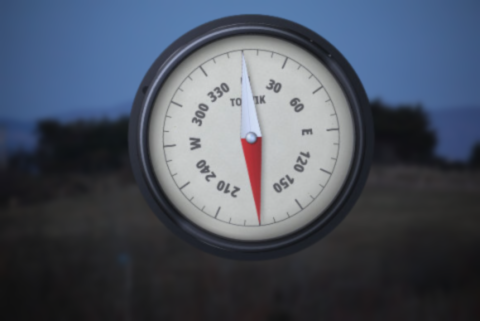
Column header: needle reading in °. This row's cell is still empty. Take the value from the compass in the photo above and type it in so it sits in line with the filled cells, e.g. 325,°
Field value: 180,°
